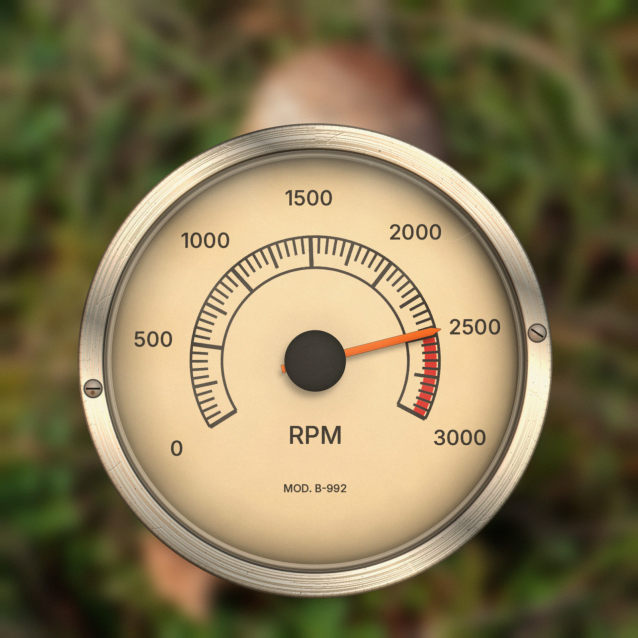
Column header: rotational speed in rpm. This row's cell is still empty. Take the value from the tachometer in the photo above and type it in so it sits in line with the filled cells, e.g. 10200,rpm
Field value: 2475,rpm
